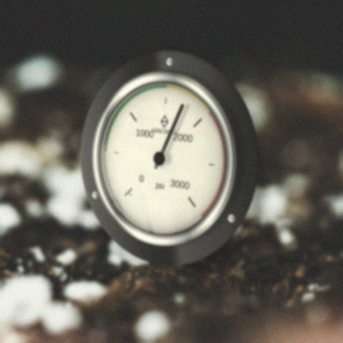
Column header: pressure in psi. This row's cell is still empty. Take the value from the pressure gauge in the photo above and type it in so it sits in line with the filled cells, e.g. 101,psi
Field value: 1750,psi
